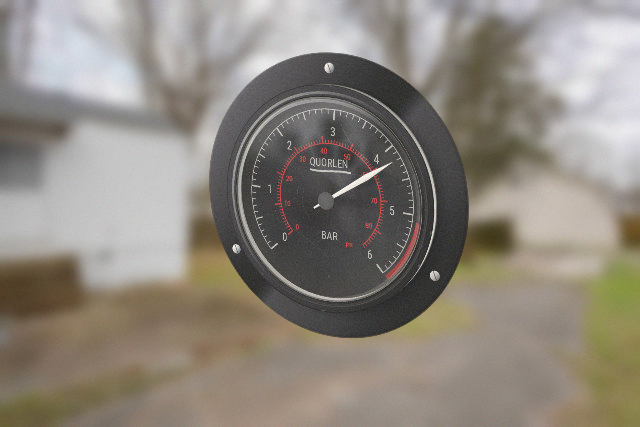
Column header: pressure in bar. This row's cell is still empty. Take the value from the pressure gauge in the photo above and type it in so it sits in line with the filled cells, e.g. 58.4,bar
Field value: 4.2,bar
